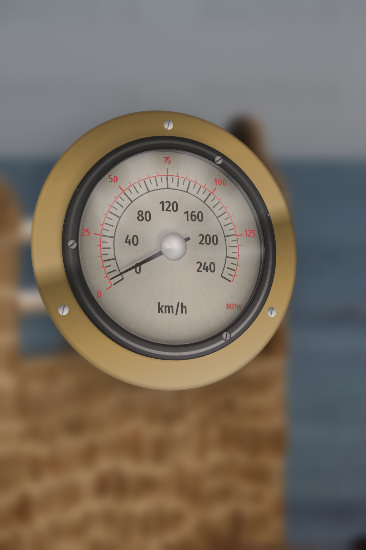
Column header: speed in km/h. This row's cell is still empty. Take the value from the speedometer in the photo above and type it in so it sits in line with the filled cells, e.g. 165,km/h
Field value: 5,km/h
